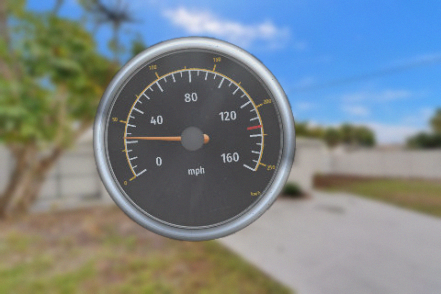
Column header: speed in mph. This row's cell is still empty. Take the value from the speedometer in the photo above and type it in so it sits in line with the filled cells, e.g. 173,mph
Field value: 22.5,mph
